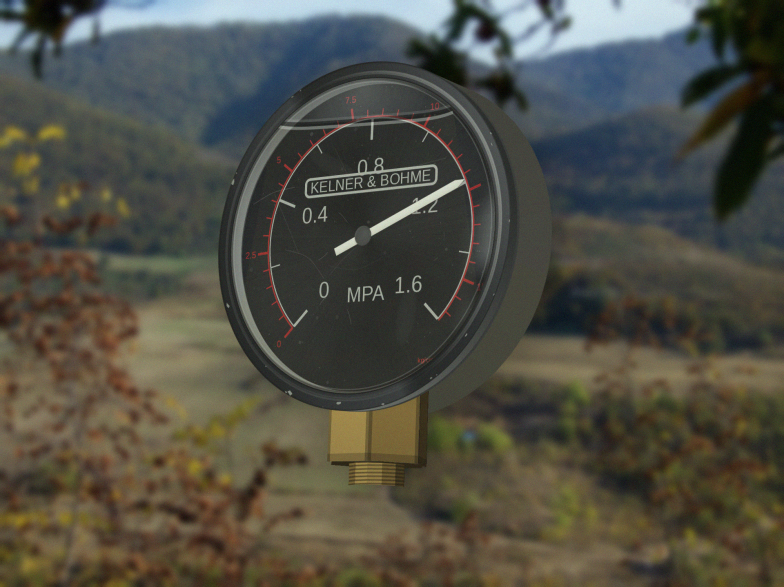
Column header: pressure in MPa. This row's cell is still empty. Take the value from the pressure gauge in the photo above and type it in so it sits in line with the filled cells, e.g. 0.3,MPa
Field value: 1.2,MPa
